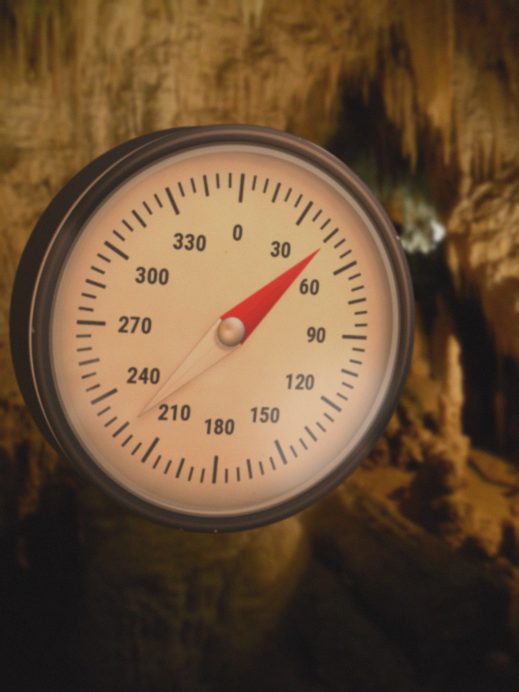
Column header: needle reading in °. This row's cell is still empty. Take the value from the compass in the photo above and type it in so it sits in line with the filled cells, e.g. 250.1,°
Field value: 45,°
